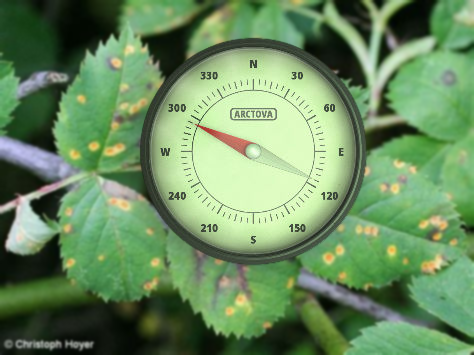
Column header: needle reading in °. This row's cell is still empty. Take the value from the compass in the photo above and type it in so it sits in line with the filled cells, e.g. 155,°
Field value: 295,°
